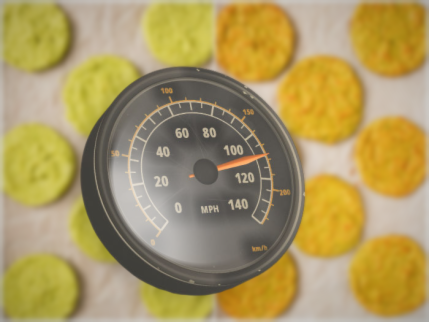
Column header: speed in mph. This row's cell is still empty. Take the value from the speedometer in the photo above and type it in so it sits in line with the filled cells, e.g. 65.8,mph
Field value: 110,mph
